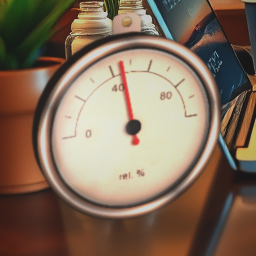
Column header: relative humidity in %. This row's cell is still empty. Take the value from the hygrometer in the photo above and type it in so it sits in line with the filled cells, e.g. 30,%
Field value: 45,%
